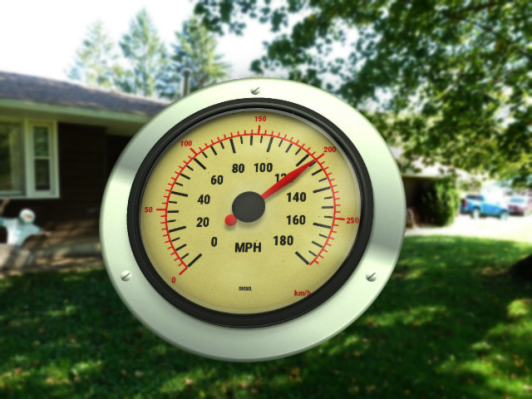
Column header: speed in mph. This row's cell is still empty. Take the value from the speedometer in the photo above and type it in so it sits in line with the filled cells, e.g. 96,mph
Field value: 125,mph
